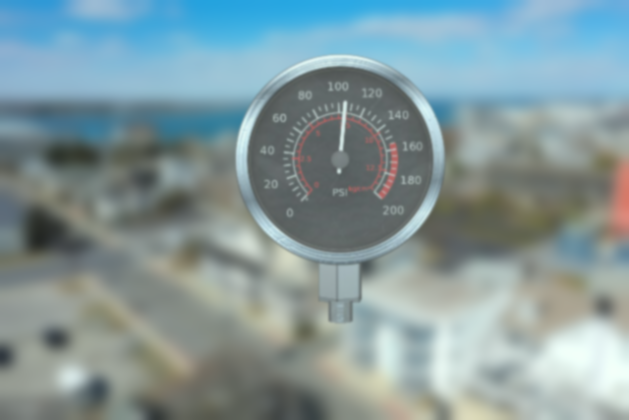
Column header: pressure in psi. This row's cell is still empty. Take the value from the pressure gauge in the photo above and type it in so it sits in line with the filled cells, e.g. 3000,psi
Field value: 105,psi
